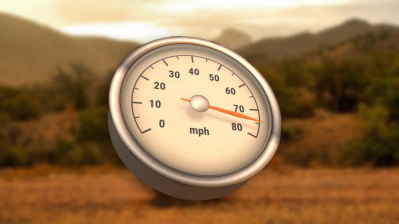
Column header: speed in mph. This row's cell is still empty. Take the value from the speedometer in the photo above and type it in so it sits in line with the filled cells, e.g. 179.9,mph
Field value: 75,mph
